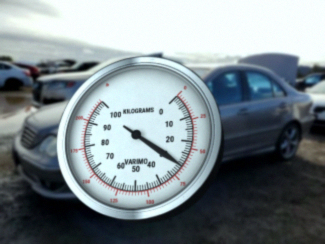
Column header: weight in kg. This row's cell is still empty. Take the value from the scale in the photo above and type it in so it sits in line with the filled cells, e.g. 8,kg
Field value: 30,kg
